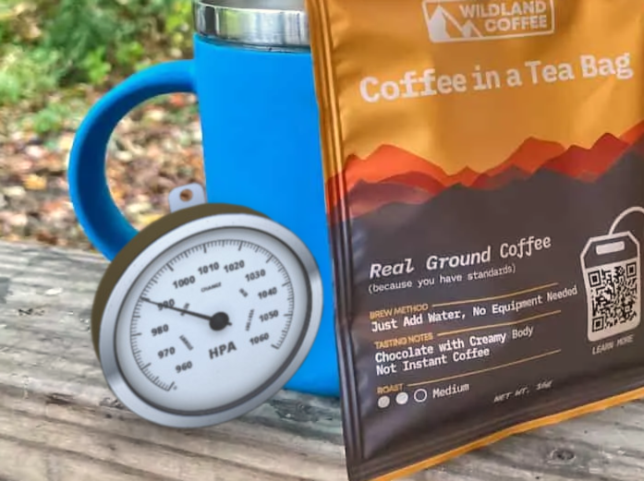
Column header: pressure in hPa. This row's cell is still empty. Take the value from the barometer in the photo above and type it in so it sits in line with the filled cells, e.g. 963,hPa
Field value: 990,hPa
